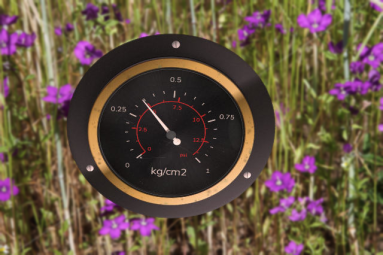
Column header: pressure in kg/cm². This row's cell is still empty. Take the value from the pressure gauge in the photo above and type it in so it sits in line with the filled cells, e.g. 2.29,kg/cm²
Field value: 0.35,kg/cm²
